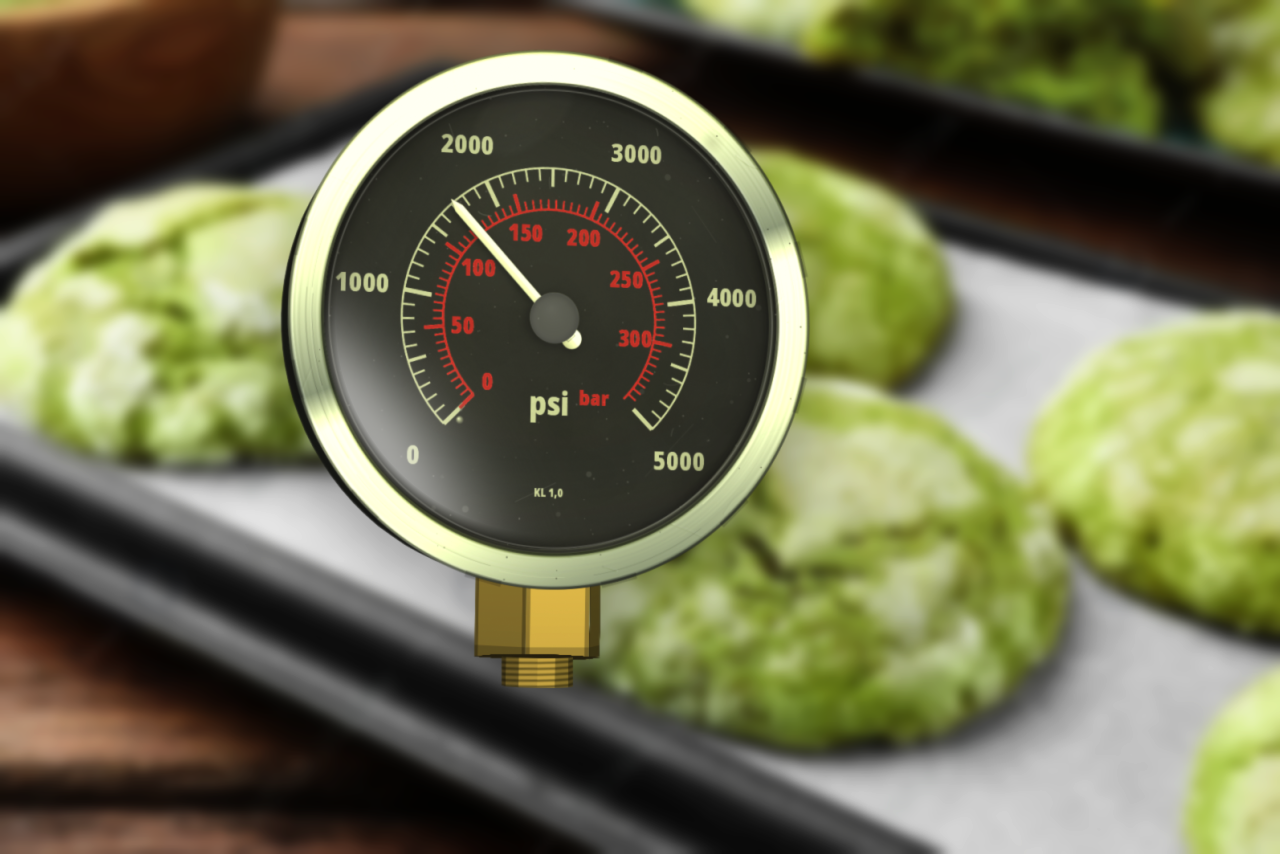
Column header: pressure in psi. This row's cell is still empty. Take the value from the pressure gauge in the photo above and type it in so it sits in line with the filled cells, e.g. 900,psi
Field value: 1700,psi
